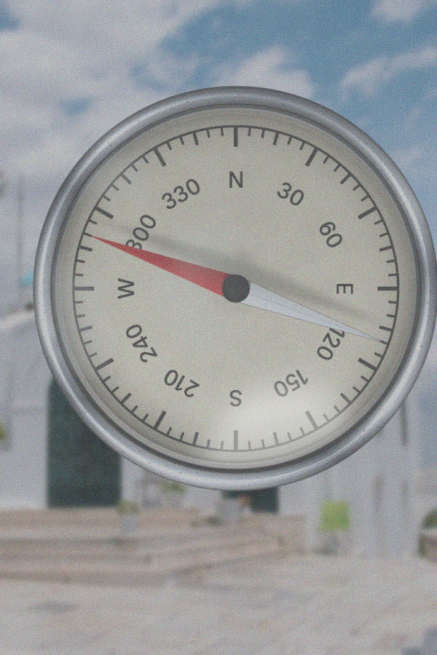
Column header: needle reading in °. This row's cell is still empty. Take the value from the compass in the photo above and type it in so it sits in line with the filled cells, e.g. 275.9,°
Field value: 290,°
